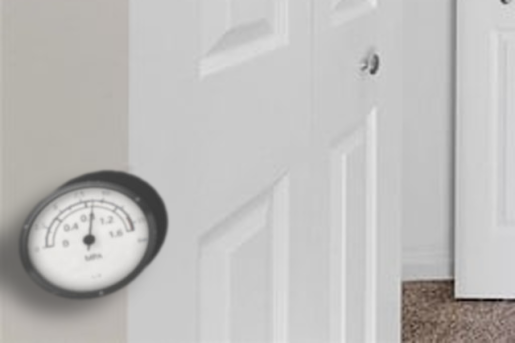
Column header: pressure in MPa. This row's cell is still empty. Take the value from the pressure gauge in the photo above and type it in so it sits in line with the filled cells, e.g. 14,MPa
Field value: 0.9,MPa
